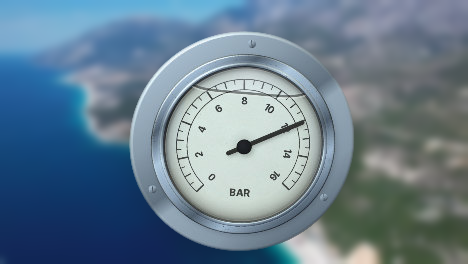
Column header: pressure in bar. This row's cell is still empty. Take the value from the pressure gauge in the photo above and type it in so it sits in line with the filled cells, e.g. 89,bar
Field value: 12,bar
